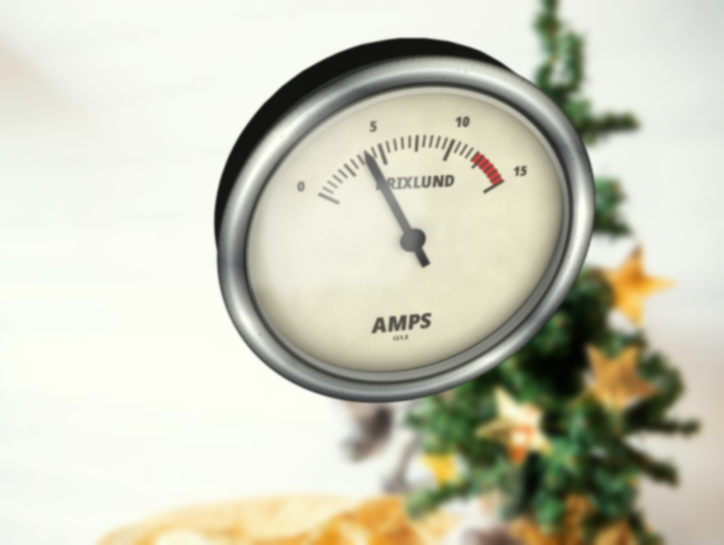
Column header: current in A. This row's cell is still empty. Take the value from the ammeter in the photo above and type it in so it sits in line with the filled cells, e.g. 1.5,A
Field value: 4,A
